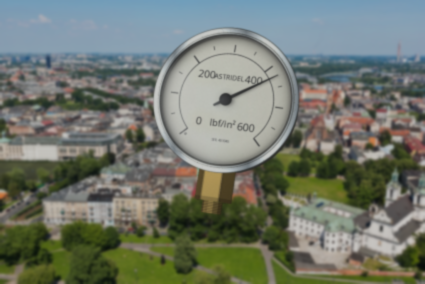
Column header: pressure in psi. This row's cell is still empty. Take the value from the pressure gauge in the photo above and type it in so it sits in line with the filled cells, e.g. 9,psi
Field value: 425,psi
